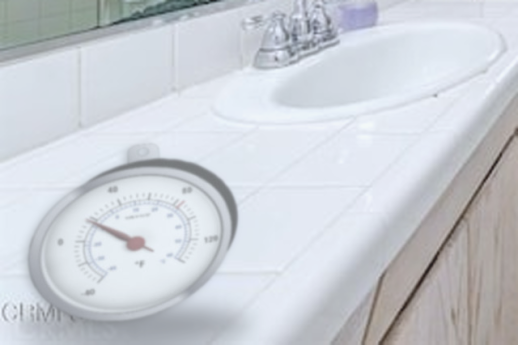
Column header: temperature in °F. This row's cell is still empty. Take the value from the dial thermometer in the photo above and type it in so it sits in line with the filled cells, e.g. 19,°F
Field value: 20,°F
